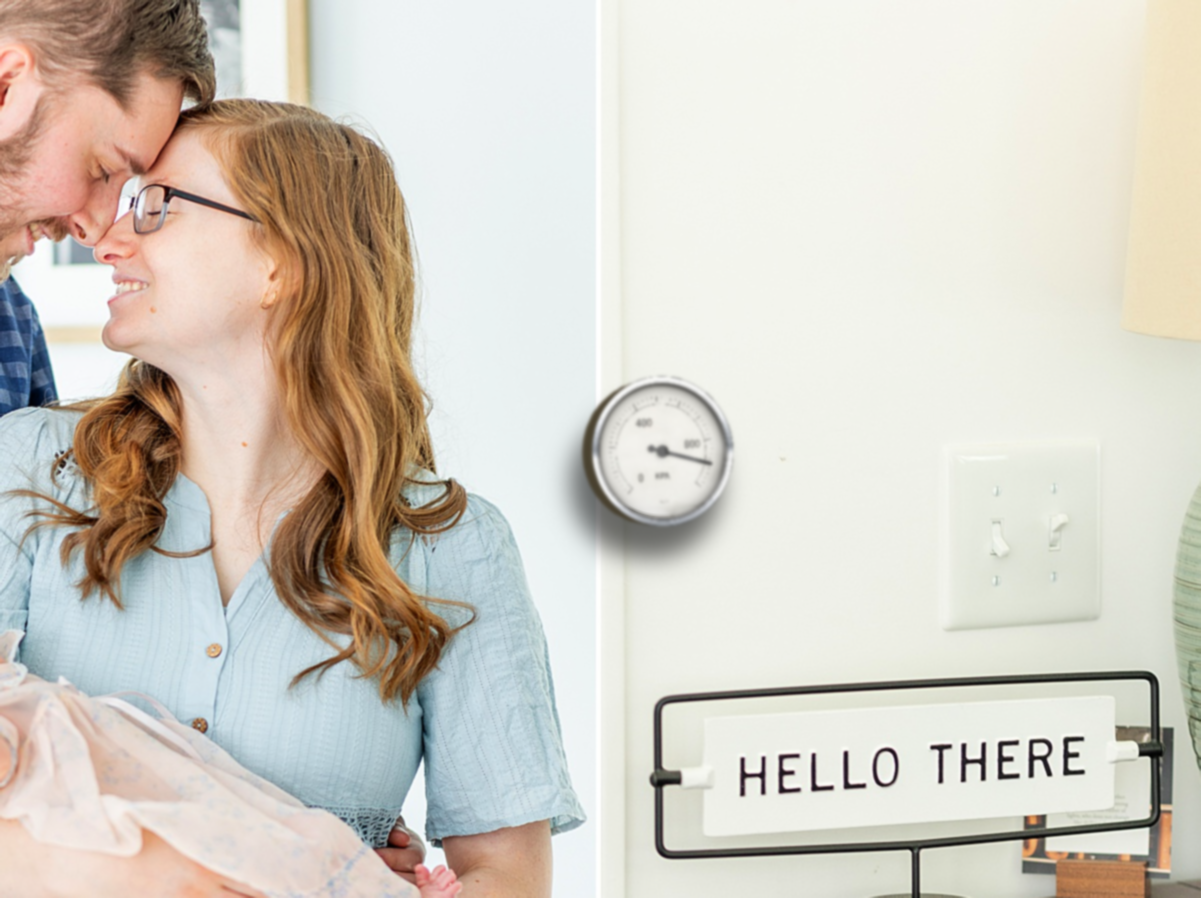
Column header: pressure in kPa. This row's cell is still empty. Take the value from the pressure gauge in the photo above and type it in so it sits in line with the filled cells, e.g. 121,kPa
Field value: 900,kPa
